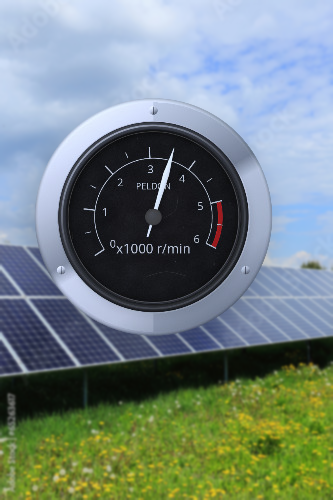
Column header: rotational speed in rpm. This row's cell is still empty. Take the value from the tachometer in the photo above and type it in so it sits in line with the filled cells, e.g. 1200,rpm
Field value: 3500,rpm
